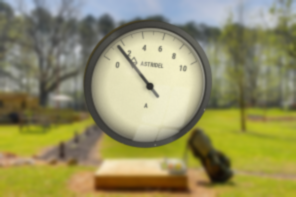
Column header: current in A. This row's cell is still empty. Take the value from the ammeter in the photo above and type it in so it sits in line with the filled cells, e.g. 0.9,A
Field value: 1.5,A
